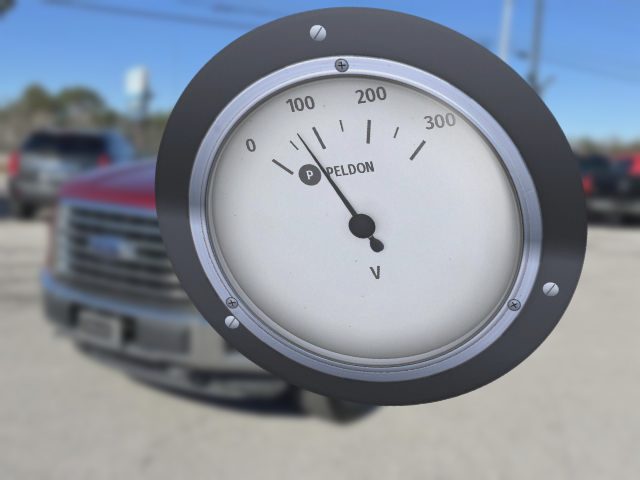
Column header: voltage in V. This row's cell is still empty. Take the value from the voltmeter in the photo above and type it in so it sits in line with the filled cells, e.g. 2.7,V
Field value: 75,V
